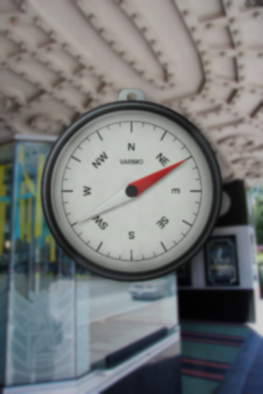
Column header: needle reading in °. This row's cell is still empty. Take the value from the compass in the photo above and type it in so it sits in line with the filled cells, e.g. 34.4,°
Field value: 60,°
